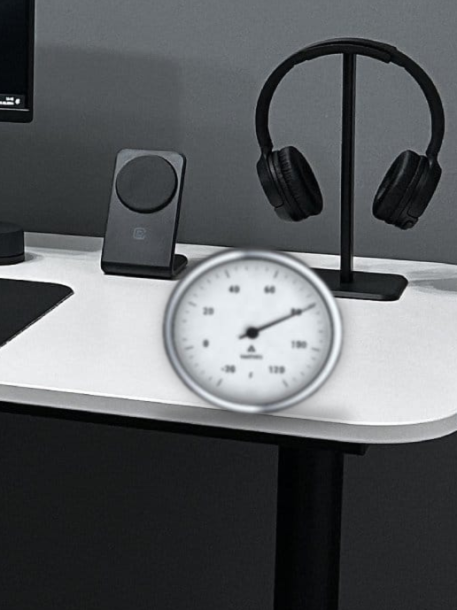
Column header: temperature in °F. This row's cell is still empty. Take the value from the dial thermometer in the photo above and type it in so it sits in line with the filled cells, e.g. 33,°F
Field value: 80,°F
